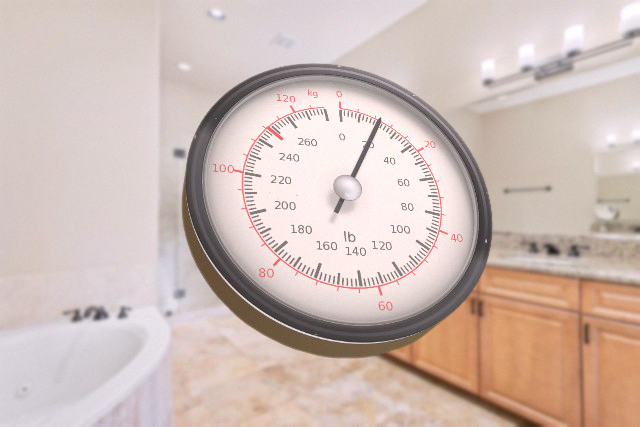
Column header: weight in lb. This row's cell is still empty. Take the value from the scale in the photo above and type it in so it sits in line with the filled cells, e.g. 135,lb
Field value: 20,lb
